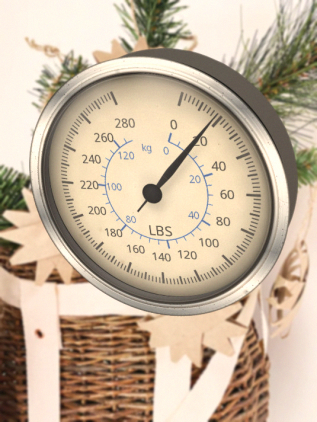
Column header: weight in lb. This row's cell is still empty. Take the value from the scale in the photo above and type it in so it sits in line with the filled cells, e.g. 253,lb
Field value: 18,lb
